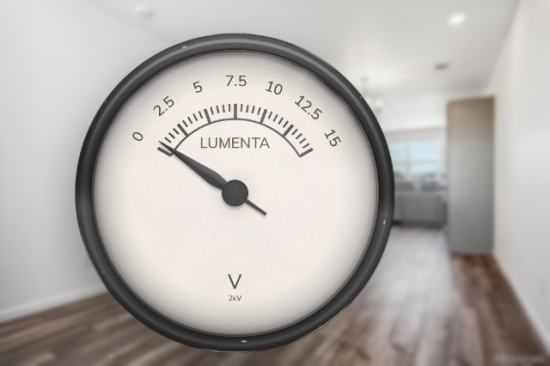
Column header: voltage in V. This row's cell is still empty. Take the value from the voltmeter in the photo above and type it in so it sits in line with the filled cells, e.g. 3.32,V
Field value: 0.5,V
